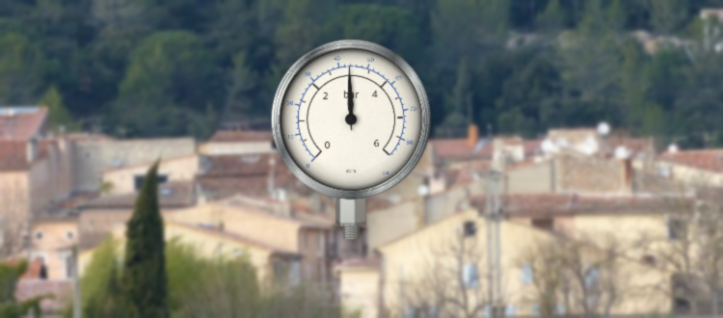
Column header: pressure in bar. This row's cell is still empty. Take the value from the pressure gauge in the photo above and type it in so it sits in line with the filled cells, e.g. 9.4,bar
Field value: 3,bar
